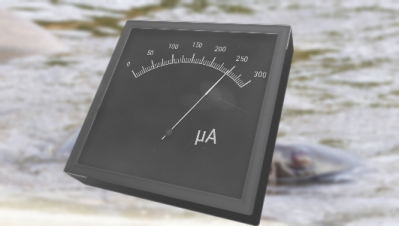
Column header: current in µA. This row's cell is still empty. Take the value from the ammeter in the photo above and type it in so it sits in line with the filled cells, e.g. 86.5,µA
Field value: 250,µA
